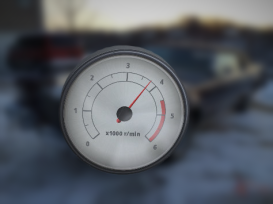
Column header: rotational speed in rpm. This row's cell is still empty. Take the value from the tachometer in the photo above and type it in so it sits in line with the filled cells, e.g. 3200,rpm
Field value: 3750,rpm
